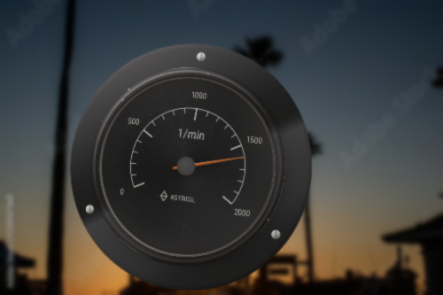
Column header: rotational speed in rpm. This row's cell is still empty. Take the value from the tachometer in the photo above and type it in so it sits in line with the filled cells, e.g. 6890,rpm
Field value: 1600,rpm
